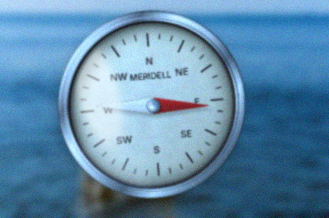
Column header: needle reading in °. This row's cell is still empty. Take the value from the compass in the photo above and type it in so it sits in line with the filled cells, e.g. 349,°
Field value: 95,°
